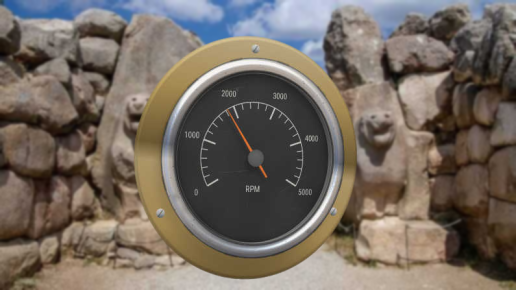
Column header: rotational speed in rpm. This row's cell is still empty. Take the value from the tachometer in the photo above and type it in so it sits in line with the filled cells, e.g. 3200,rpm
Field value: 1800,rpm
